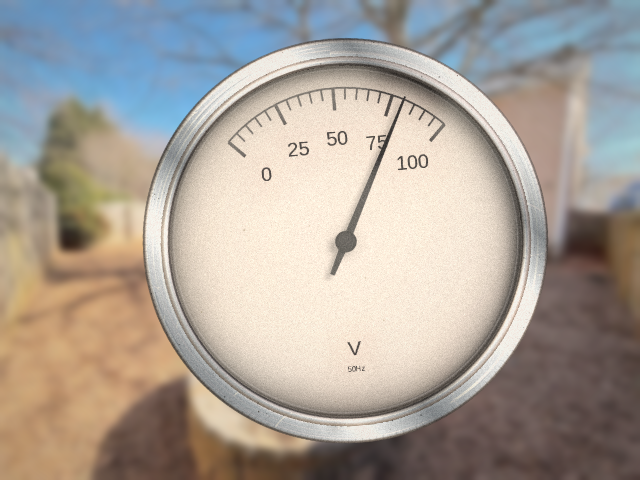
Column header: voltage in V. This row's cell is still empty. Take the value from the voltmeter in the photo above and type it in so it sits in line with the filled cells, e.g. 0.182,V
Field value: 80,V
